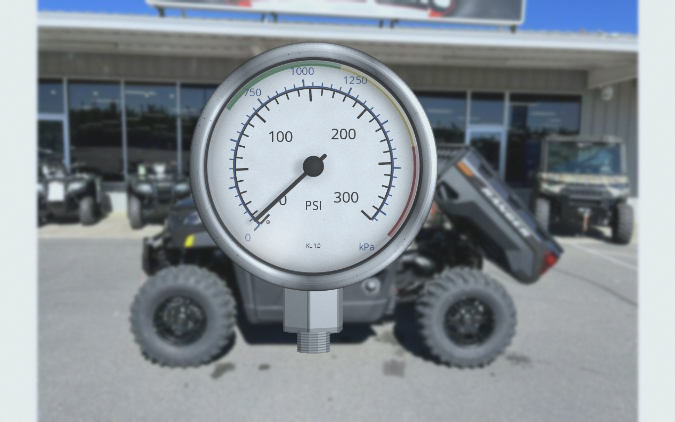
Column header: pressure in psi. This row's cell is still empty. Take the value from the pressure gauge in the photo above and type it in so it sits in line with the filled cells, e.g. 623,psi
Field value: 5,psi
